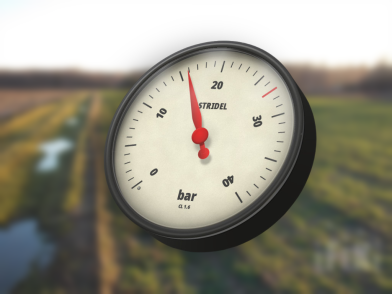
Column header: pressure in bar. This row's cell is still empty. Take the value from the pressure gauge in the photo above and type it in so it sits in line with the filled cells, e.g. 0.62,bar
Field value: 16,bar
